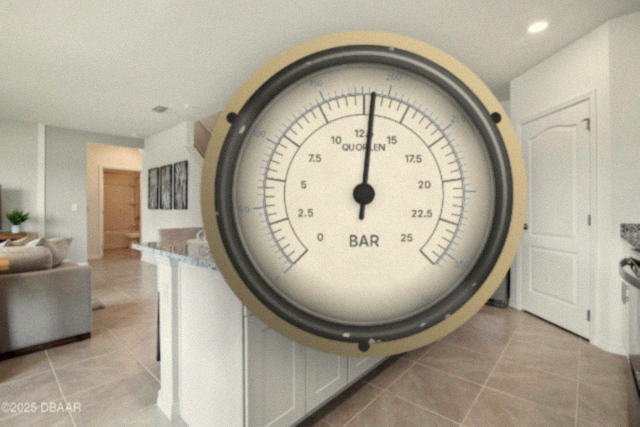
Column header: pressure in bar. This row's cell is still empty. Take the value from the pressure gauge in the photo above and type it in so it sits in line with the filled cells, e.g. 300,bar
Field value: 13,bar
